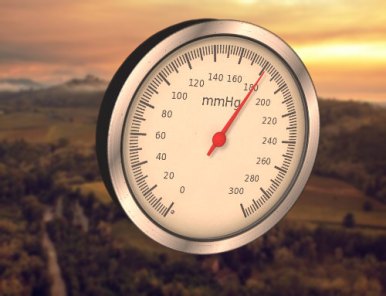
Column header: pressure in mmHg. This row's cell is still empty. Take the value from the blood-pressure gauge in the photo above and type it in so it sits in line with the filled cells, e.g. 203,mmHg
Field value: 180,mmHg
